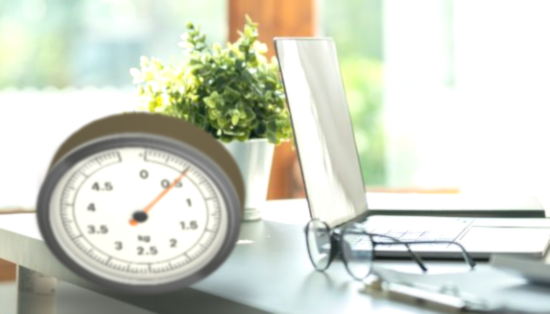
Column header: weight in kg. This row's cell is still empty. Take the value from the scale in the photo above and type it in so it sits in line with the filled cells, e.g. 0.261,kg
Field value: 0.5,kg
